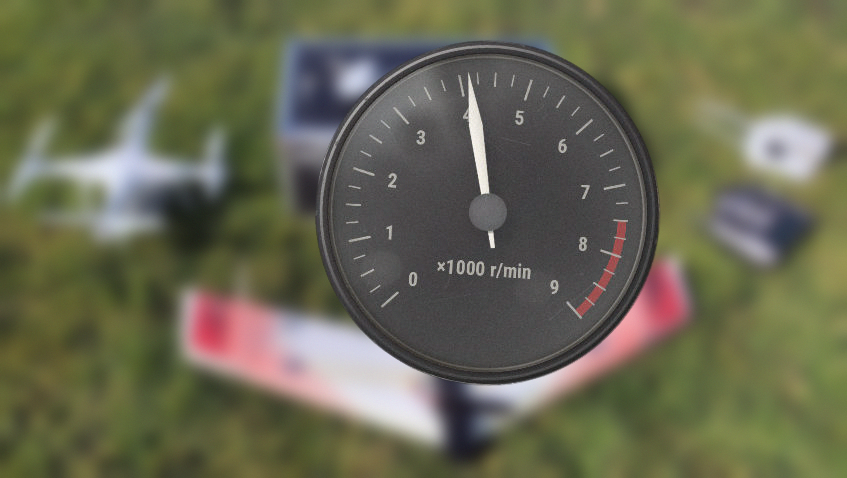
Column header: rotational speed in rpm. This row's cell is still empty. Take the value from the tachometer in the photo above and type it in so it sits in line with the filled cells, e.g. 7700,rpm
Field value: 4125,rpm
